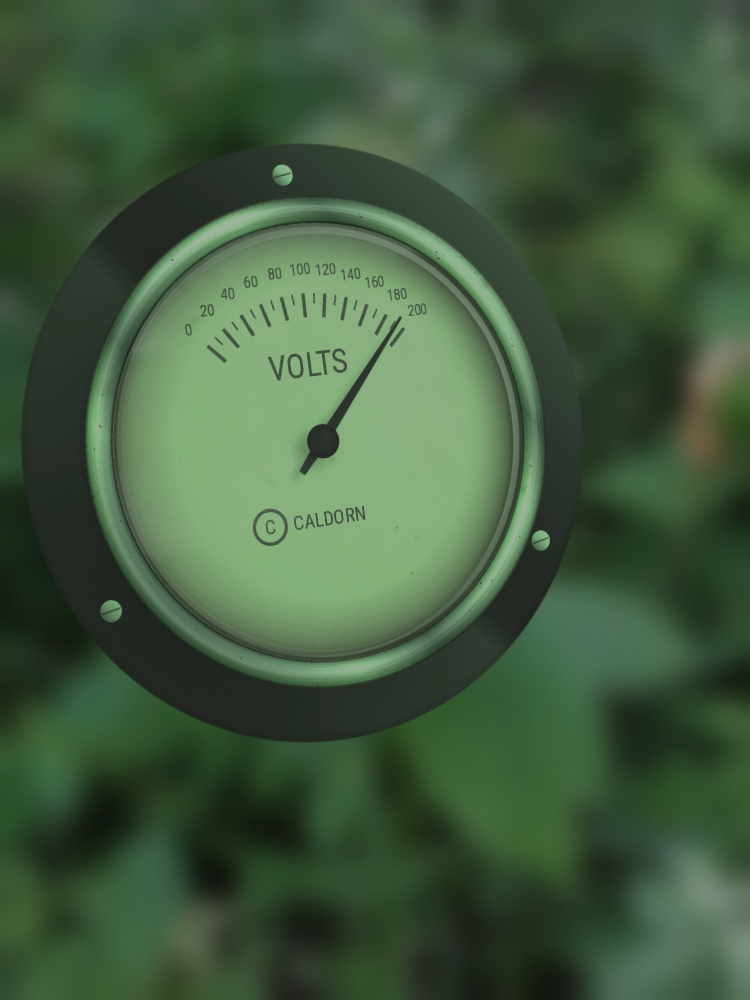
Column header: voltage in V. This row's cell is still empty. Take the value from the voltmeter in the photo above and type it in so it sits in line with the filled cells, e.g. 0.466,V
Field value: 190,V
